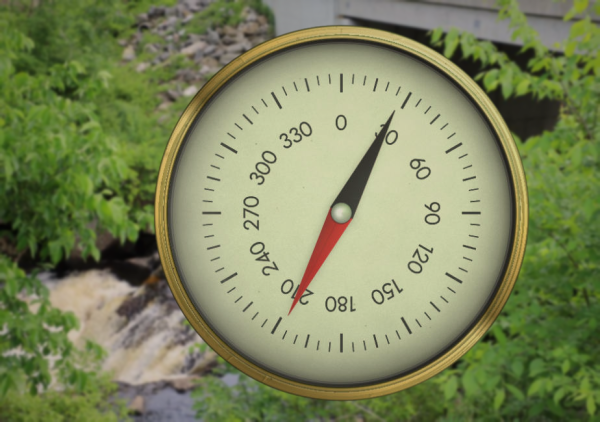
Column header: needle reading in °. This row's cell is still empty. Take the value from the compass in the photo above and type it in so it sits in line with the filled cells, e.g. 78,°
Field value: 207.5,°
